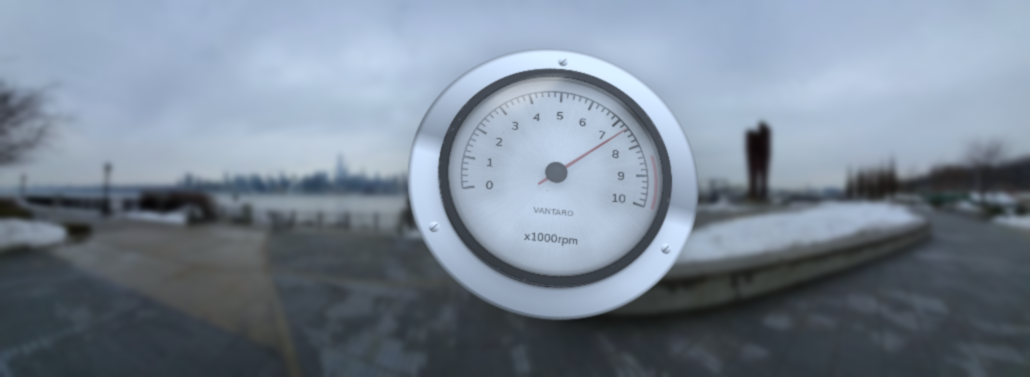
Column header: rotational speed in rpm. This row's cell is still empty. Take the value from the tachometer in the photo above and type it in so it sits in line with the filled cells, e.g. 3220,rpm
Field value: 7400,rpm
